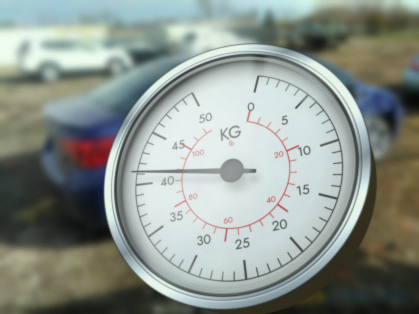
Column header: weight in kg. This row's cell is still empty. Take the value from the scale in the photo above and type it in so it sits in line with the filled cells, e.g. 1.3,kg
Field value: 41,kg
